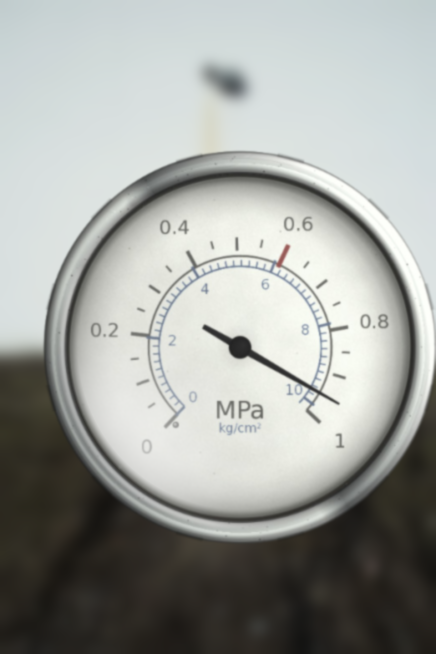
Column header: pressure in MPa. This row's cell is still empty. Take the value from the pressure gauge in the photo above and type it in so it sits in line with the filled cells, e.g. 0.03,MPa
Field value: 0.95,MPa
